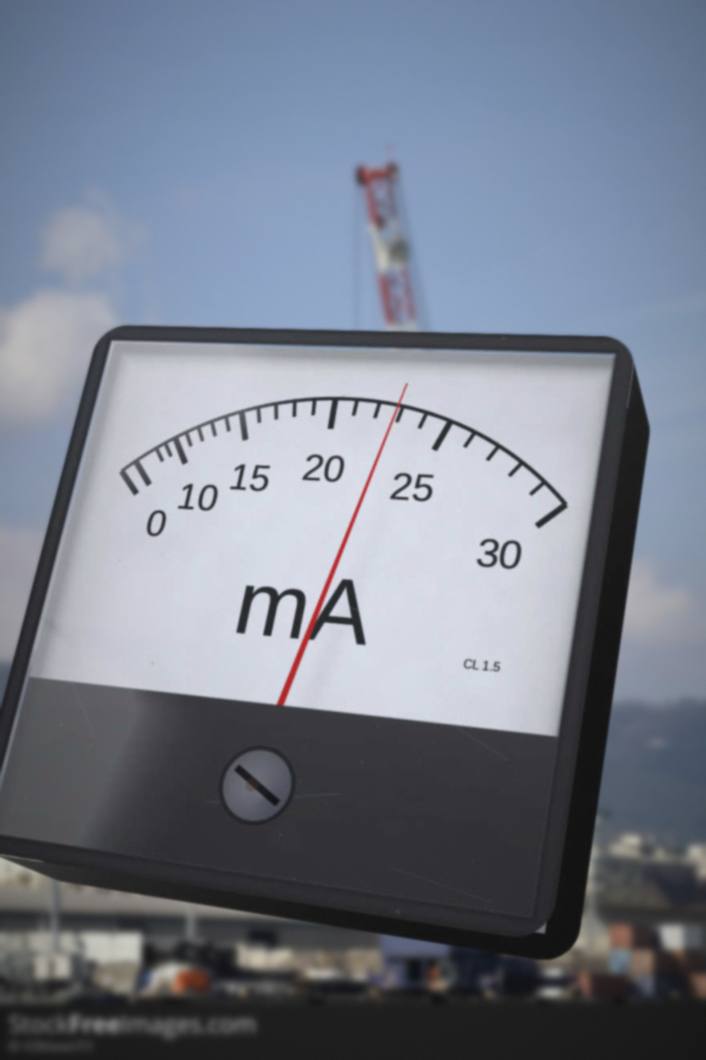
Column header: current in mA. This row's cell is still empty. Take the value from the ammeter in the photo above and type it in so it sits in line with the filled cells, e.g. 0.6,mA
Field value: 23,mA
